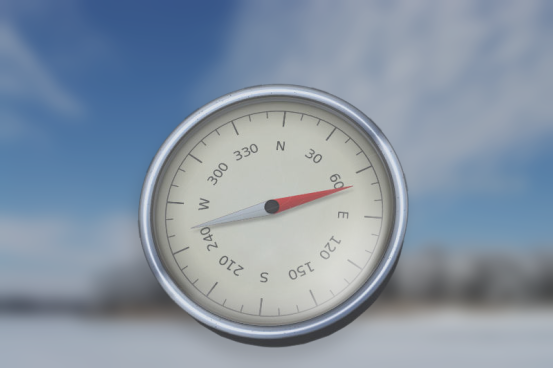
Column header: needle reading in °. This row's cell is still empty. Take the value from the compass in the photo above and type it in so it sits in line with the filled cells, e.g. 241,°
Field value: 70,°
